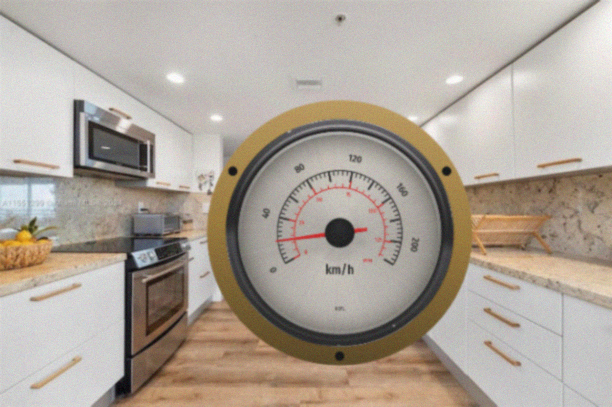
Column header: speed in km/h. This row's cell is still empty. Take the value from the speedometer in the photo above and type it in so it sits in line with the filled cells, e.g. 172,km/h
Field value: 20,km/h
